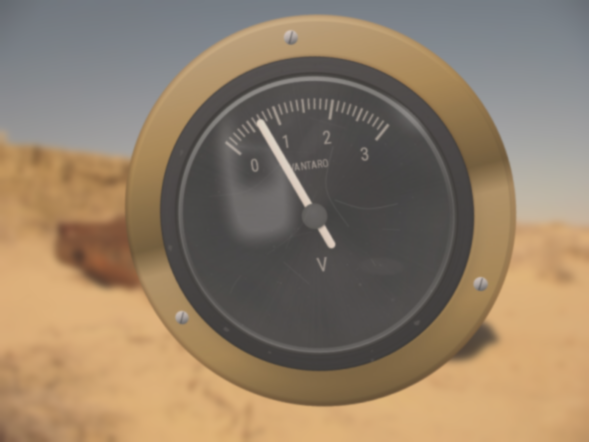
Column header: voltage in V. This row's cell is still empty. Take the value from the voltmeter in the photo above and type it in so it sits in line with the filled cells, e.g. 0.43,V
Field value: 0.7,V
